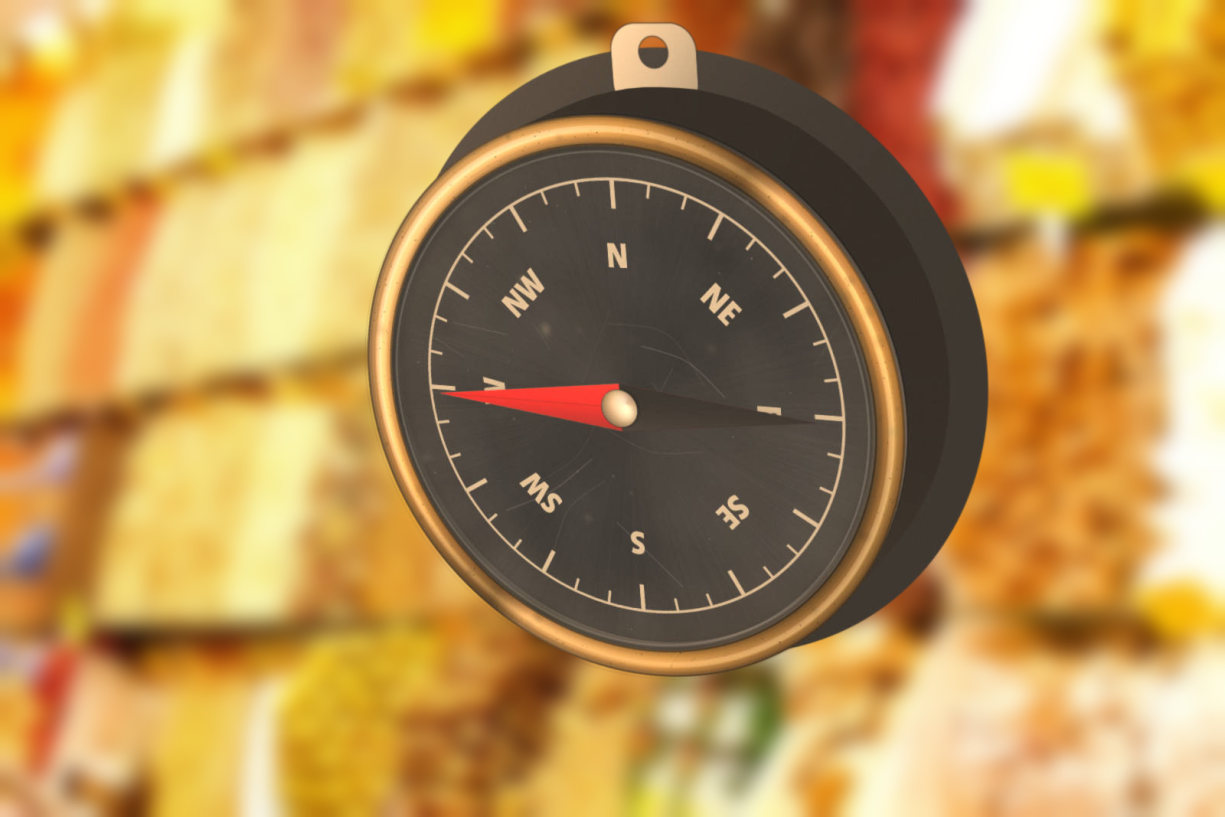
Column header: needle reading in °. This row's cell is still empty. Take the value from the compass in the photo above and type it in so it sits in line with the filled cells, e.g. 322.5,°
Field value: 270,°
